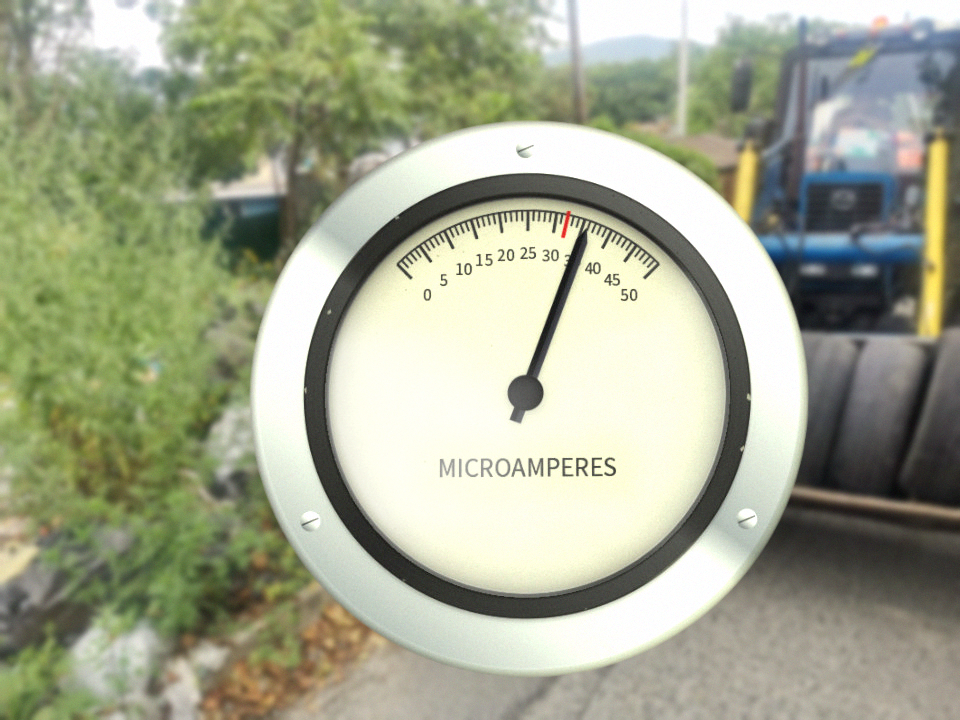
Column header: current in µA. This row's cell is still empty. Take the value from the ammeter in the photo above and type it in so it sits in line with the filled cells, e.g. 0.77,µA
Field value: 36,µA
